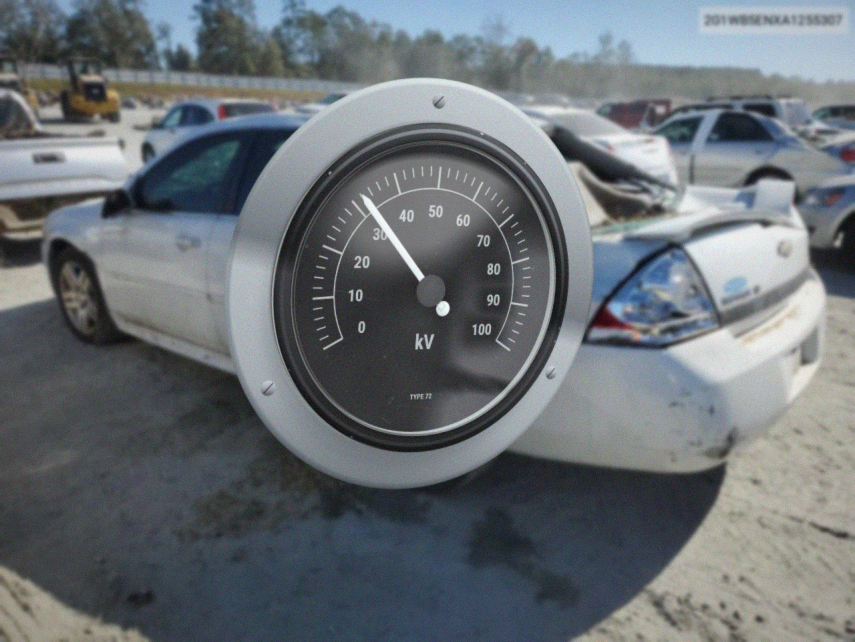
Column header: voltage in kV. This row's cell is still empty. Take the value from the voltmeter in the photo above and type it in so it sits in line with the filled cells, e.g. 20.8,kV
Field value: 32,kV
